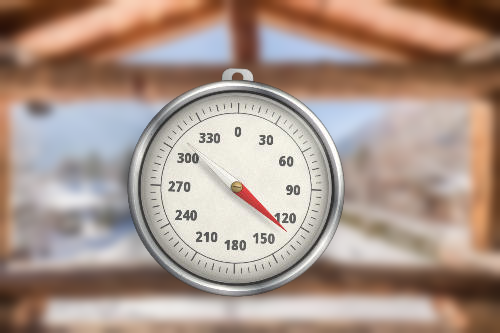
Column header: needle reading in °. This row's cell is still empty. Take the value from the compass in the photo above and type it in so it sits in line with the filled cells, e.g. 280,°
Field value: 130,°
